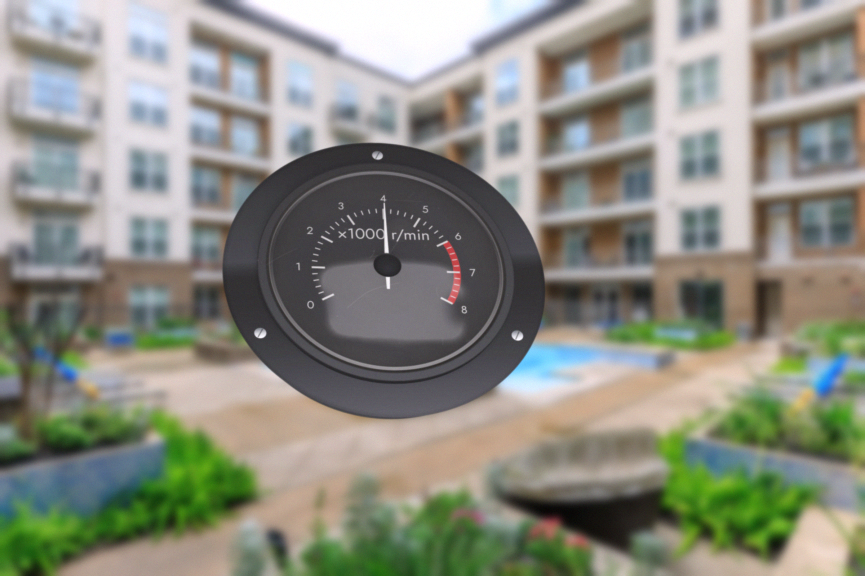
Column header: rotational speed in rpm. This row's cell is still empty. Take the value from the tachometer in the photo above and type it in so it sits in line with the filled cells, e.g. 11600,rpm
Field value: 4000,rpm
